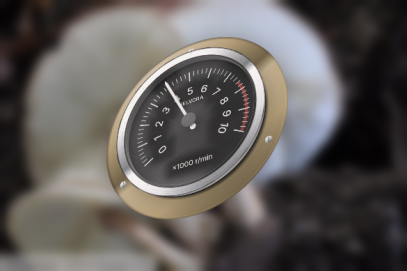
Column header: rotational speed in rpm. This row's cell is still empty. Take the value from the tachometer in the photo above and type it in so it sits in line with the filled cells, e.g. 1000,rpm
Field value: 4000,rpm
